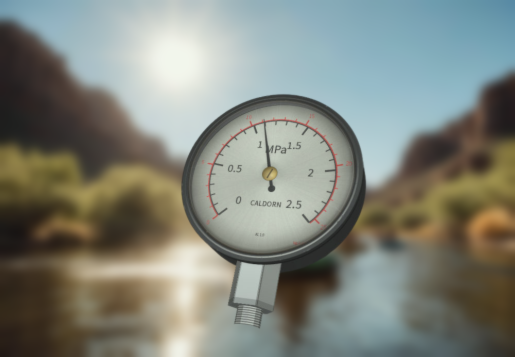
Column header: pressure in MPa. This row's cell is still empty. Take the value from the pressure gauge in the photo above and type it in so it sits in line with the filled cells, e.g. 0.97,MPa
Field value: 1.1,MPa
